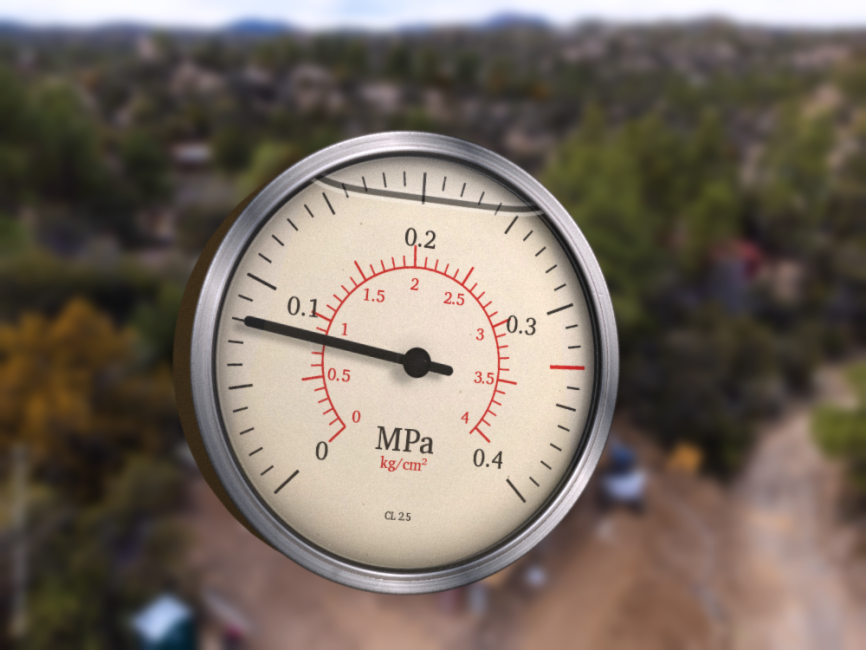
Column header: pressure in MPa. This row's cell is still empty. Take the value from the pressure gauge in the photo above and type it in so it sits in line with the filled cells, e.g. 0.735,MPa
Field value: 0.08,MPa
